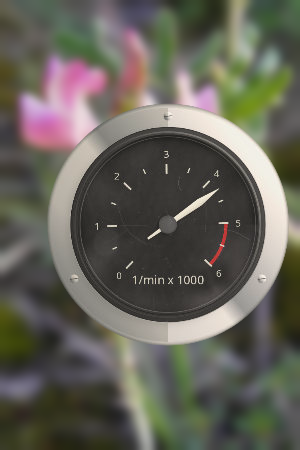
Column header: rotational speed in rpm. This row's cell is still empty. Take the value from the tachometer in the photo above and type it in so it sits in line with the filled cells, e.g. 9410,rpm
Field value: 4250,rpm
